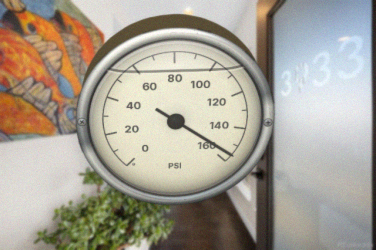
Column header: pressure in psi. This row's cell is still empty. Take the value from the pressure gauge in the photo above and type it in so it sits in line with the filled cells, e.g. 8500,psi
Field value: 155,psi
